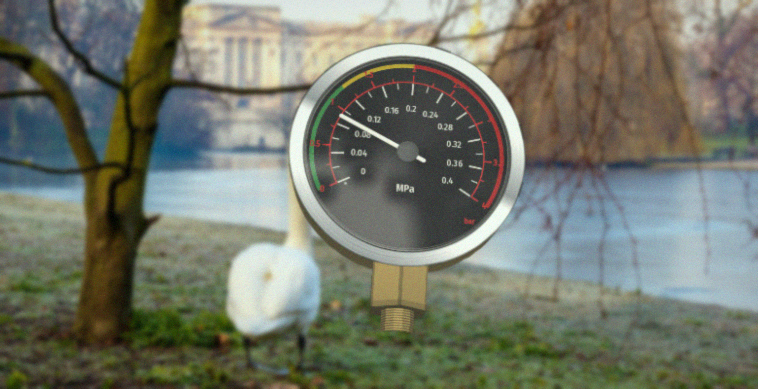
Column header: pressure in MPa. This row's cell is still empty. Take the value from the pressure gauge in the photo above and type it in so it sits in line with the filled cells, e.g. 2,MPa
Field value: 0.09,MPa
